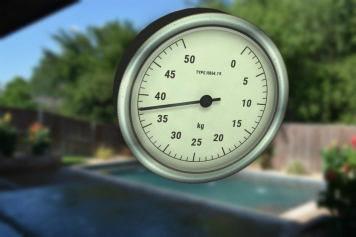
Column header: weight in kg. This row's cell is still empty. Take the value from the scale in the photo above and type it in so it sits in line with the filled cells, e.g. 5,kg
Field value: 38,kg
